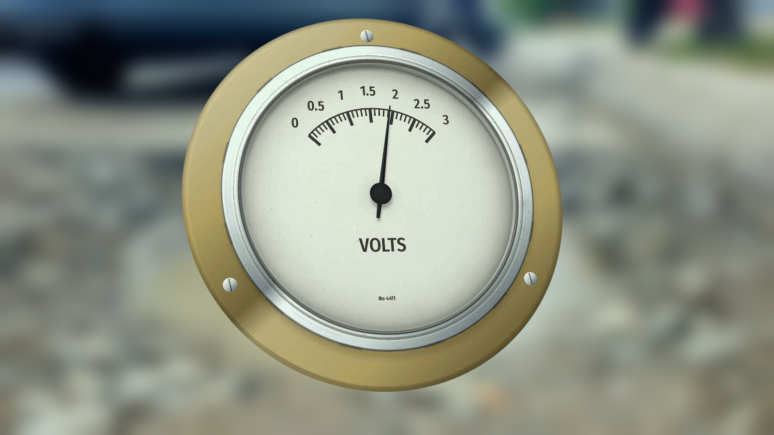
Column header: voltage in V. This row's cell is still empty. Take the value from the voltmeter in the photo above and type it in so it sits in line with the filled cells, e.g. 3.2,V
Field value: 1.9,V
